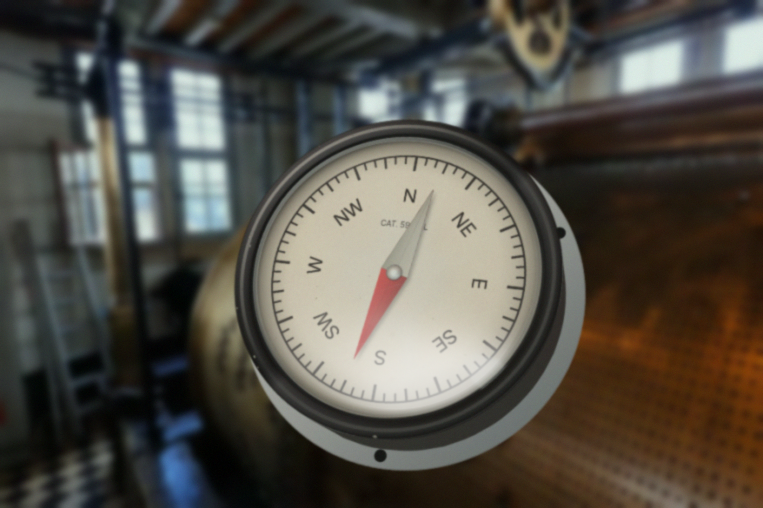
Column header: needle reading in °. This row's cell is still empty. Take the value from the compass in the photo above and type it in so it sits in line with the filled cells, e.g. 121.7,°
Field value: 195,°
